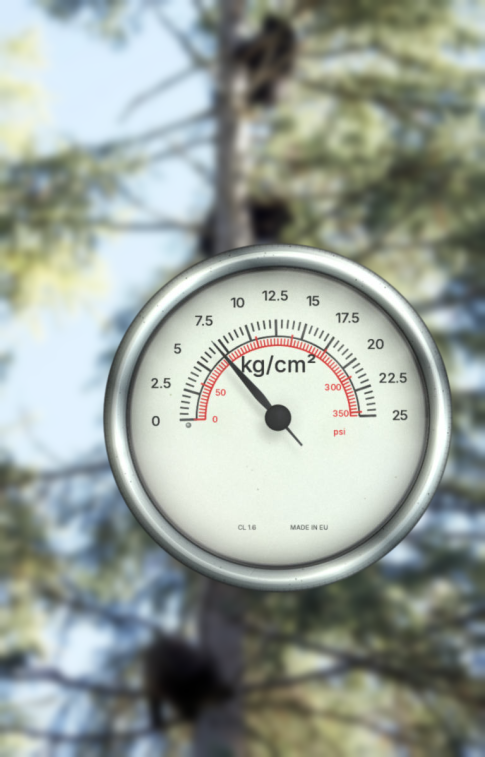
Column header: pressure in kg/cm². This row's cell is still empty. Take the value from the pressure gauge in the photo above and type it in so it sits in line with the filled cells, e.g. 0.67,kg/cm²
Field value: 7,kg/cm²
